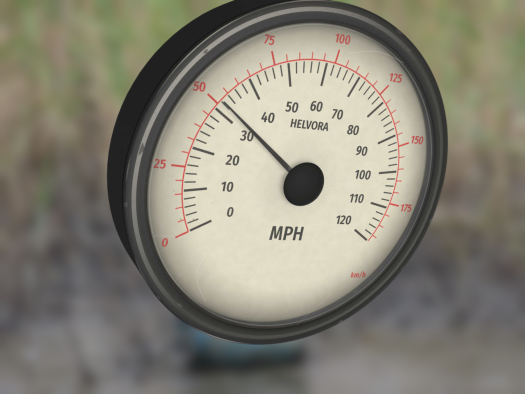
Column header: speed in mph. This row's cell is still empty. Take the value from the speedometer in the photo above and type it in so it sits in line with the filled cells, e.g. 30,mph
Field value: 32,mph
